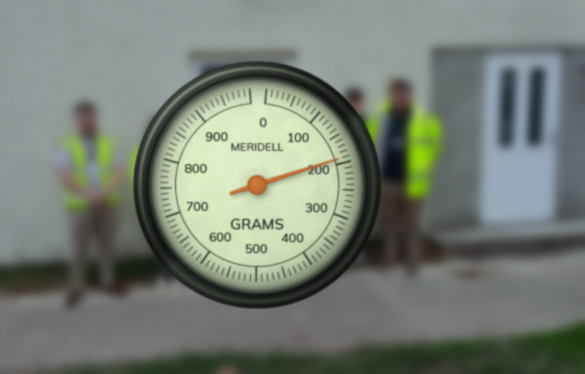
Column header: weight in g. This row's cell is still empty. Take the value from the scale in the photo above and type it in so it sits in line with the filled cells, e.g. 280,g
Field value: 190,g
